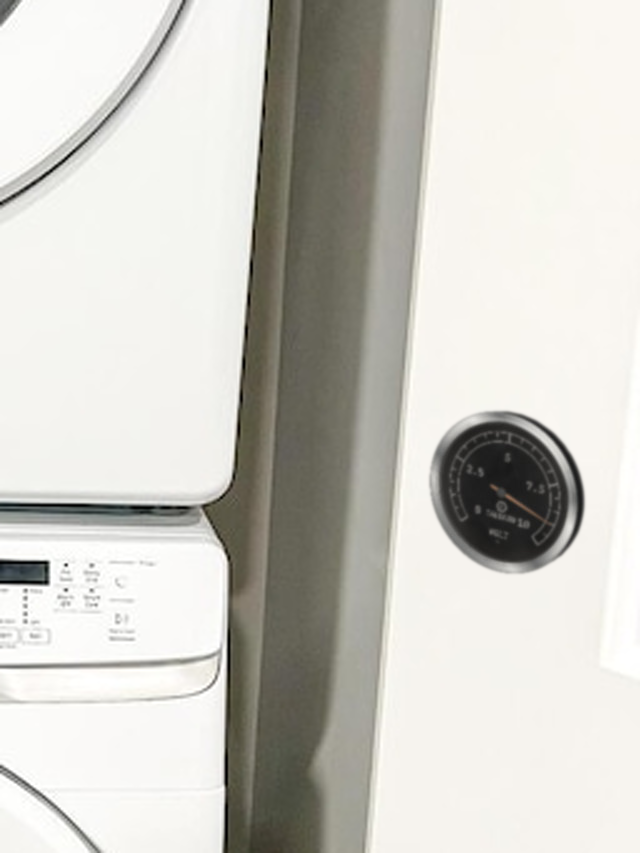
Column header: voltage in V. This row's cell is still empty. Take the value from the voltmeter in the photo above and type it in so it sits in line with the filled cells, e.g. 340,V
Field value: 9,V
